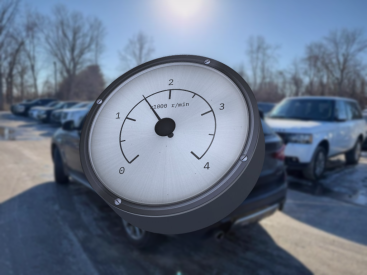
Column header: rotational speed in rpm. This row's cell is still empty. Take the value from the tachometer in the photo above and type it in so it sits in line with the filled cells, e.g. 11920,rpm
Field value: 1500,rpm
